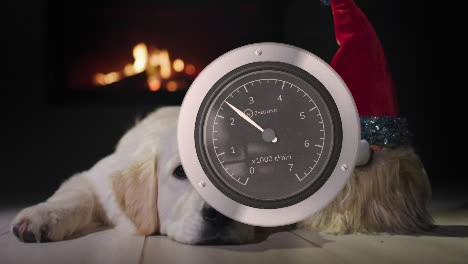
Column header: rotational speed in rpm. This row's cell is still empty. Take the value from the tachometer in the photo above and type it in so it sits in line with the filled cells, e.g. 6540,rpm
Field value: 2400,rpm
